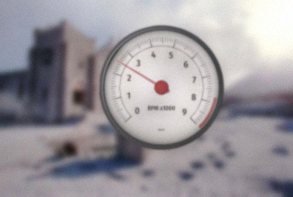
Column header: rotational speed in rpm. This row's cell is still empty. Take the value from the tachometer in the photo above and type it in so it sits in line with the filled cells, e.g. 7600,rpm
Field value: 2500,rpm
